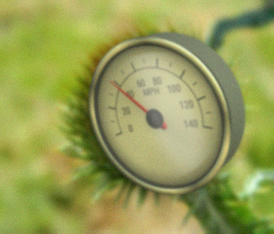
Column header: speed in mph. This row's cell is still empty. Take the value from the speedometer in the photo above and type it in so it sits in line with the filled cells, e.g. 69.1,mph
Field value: 40,mph
